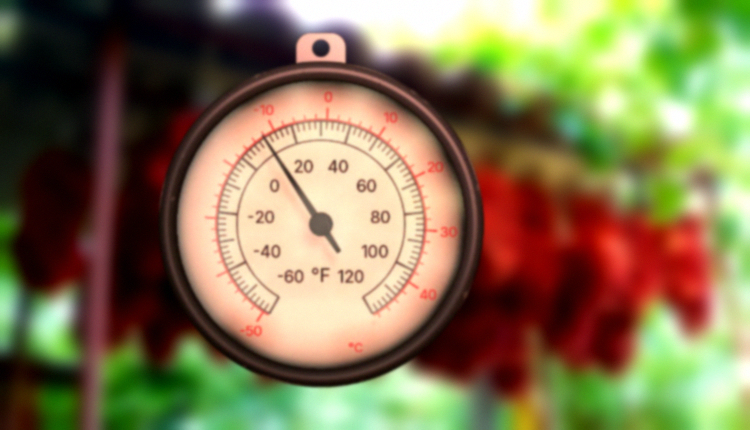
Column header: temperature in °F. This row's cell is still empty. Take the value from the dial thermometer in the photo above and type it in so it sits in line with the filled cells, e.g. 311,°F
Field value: 10,°F
